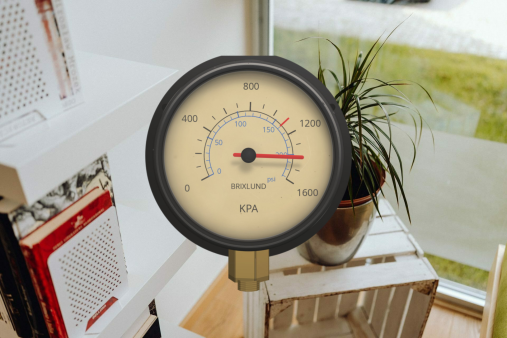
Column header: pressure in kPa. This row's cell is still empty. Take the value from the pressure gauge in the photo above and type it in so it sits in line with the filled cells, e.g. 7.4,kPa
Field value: 1400,kPa
